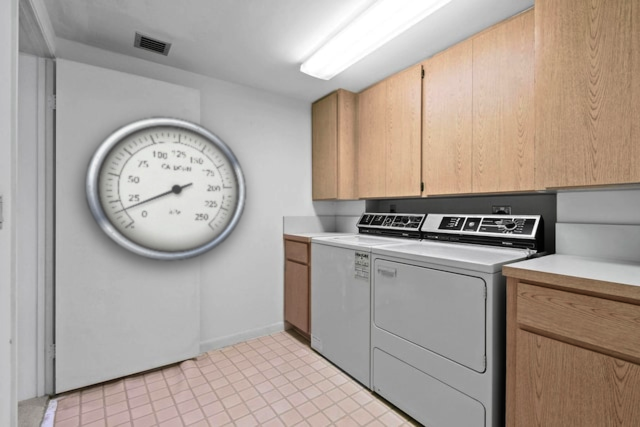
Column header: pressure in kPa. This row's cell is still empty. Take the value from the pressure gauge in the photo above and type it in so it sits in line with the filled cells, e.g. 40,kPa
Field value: 15,kPa
